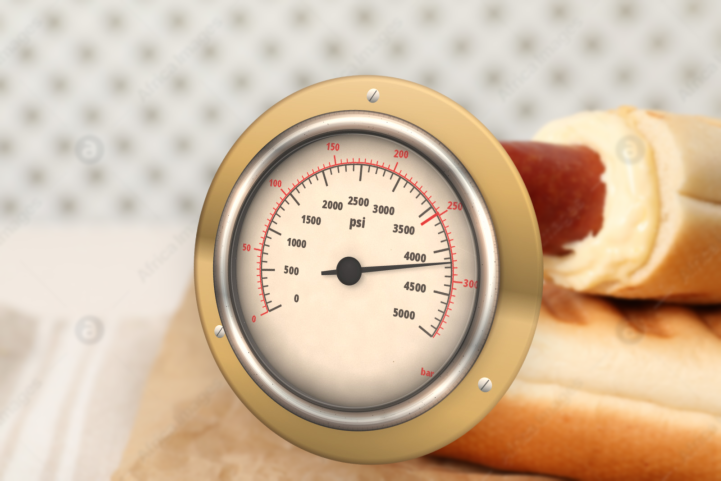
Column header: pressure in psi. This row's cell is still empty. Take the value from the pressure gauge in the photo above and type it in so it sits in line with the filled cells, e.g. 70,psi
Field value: 4150,psi
